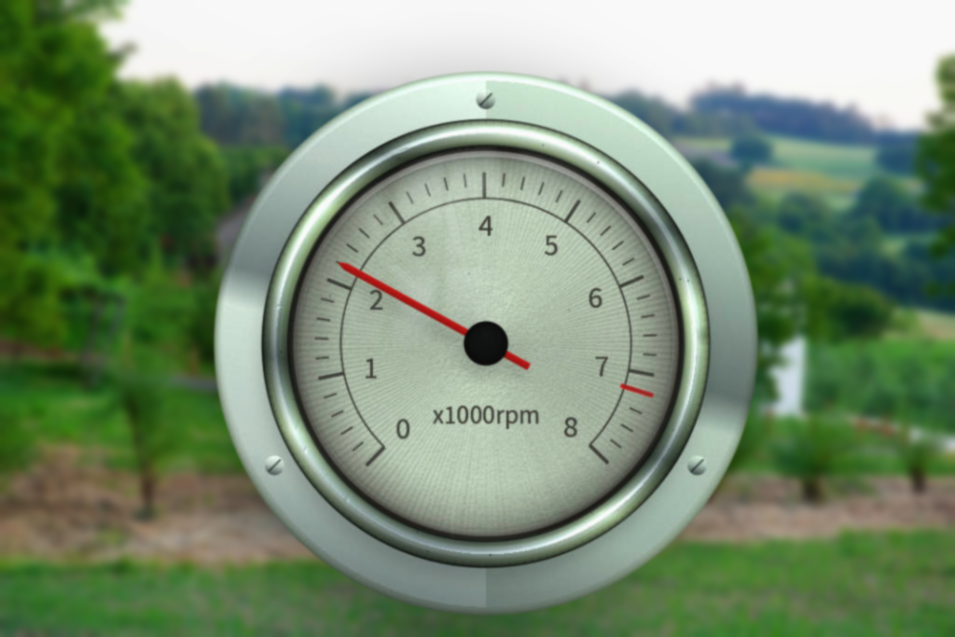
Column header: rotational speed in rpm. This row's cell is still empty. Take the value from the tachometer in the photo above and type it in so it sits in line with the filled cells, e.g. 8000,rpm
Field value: 2200,rpm
